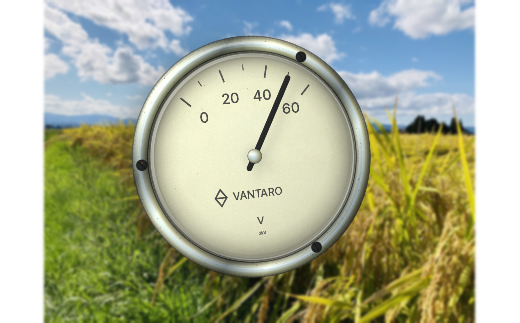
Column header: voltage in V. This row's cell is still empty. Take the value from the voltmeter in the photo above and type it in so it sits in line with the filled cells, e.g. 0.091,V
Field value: 50,V
